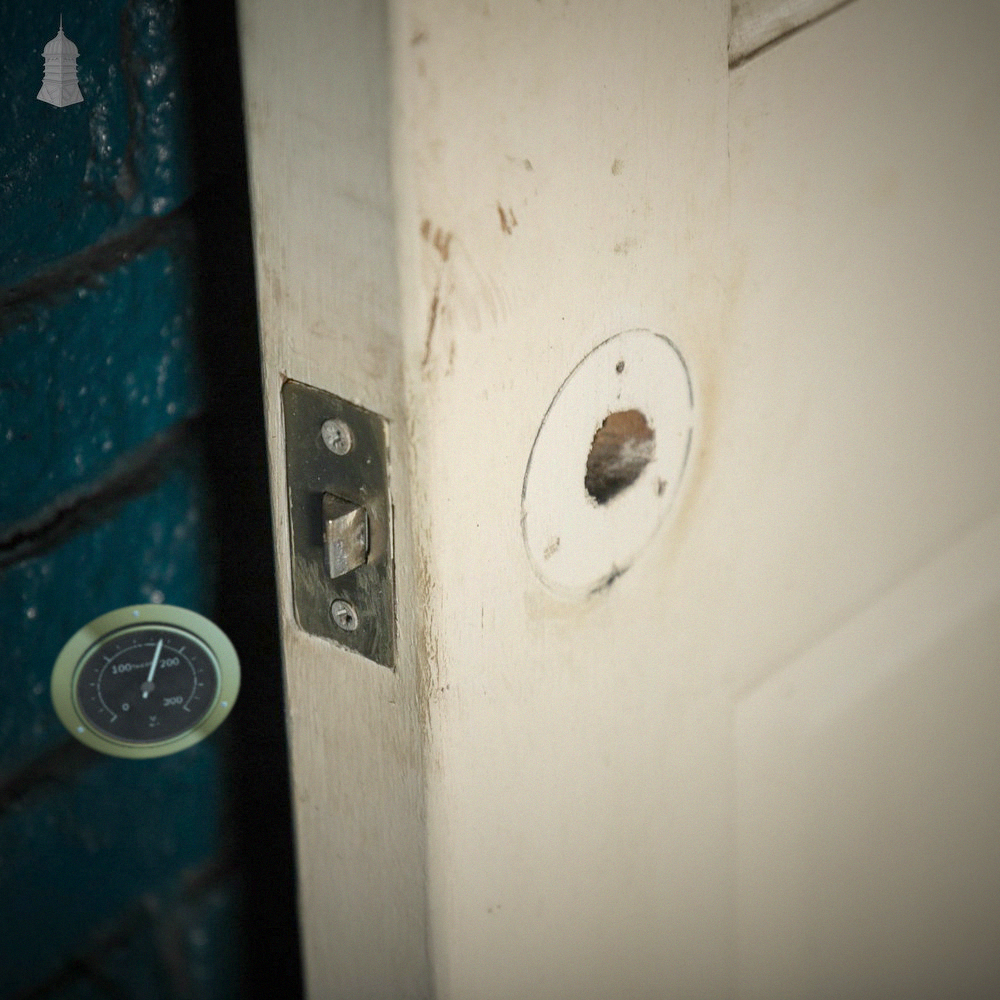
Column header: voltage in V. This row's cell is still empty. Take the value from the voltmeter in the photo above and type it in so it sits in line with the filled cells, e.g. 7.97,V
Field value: 170,V
